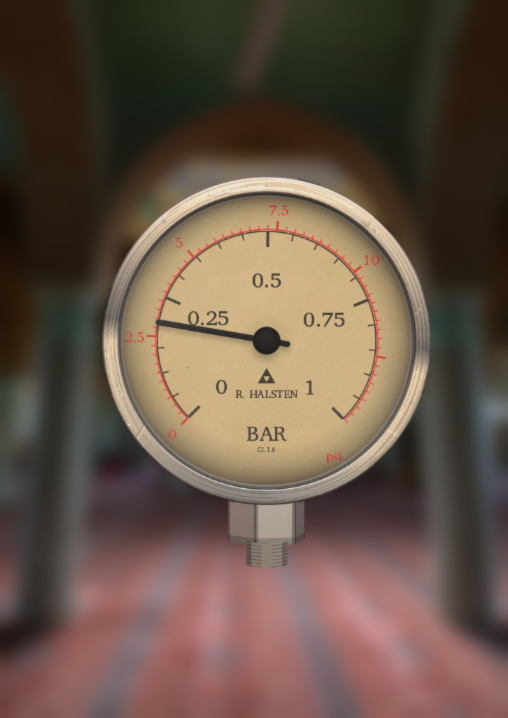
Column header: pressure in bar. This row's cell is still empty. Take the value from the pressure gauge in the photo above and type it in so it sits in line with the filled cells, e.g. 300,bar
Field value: 0.2,bar
